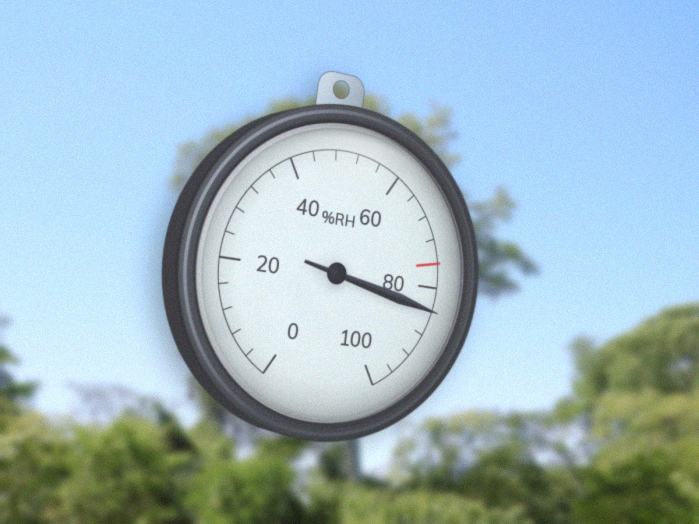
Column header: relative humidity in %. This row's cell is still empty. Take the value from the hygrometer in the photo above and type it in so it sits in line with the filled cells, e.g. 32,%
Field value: 84,%
